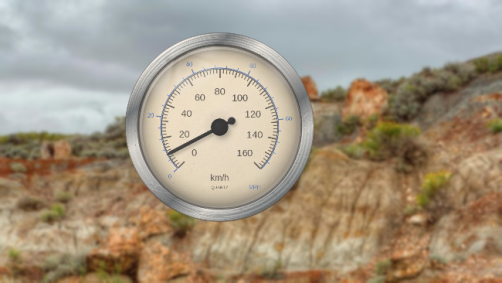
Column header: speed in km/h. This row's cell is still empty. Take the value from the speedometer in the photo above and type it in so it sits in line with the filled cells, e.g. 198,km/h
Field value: 10,km/h
